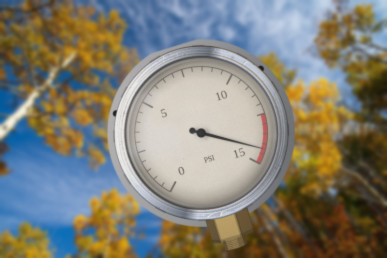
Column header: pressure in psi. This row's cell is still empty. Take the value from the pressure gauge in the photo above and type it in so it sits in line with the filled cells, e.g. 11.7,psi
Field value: 14.25,psi
